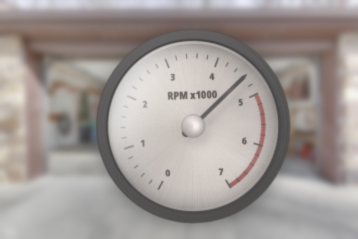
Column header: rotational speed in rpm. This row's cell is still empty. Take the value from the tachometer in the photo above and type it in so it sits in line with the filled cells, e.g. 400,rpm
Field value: 4600,rpm
